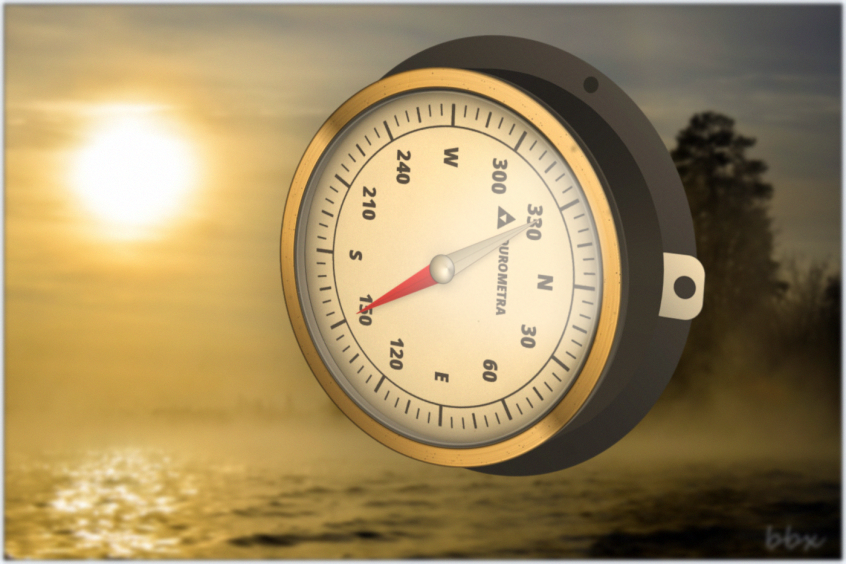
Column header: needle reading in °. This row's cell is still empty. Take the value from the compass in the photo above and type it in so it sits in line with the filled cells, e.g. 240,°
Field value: 150,°
